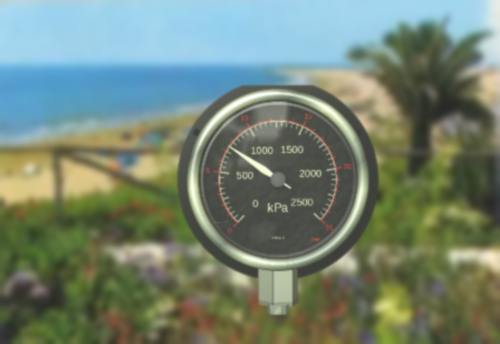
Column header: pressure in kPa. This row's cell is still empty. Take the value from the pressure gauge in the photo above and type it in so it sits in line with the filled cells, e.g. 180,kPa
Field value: 750,kPa
